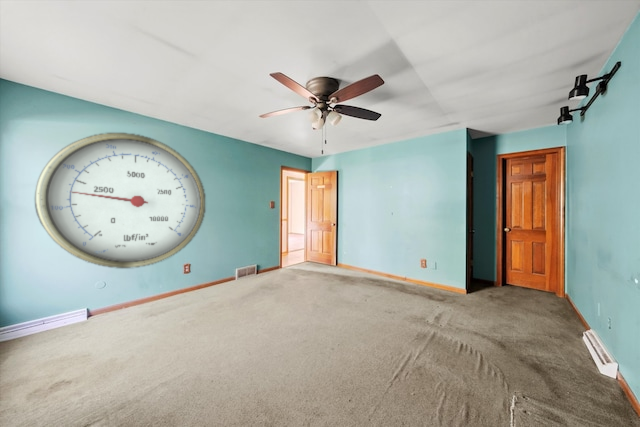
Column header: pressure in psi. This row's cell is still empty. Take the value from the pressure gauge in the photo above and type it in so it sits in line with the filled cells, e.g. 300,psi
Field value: 2000,psi
